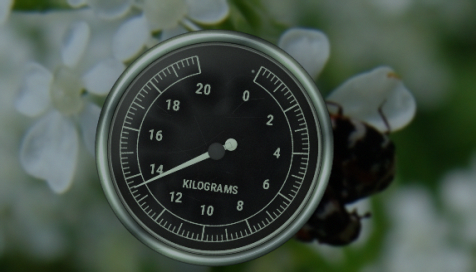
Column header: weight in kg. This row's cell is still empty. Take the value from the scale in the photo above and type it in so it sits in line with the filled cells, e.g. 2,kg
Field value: 13.6,kg
